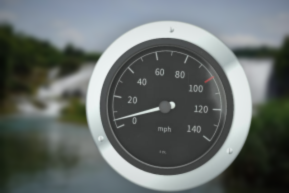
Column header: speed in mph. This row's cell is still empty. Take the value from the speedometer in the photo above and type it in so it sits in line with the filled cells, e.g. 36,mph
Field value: 5,mph
